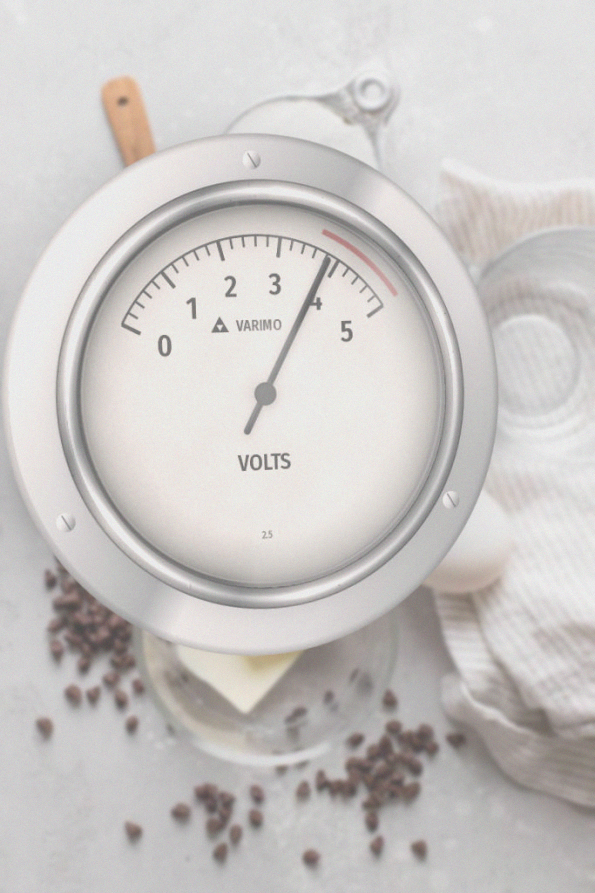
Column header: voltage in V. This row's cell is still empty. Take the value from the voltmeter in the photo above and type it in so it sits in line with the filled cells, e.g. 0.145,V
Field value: 3.8,V
